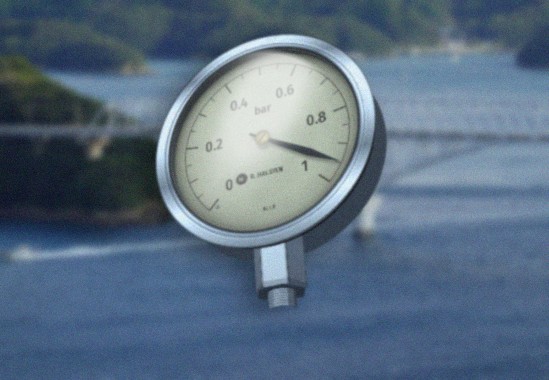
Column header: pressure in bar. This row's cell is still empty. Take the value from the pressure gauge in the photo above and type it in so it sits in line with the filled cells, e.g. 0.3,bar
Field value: 0.95,bar
